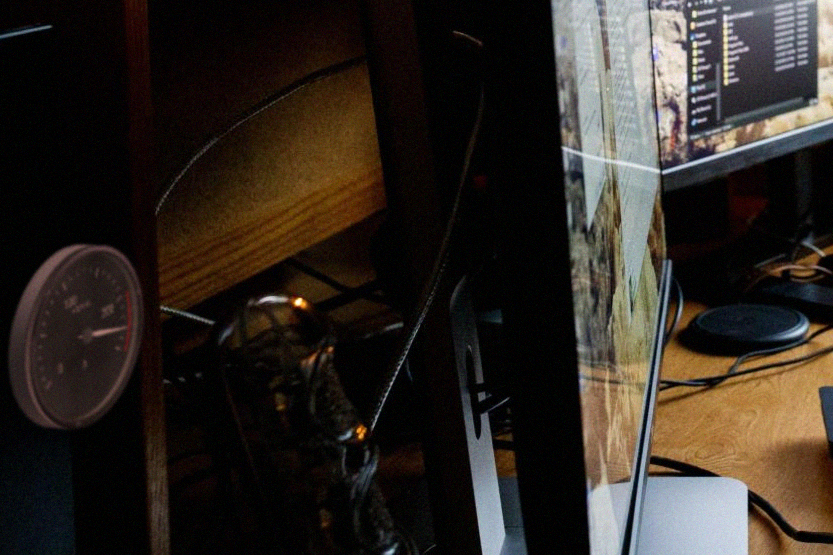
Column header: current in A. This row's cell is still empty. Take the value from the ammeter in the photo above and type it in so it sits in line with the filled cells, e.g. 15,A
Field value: 230,A
